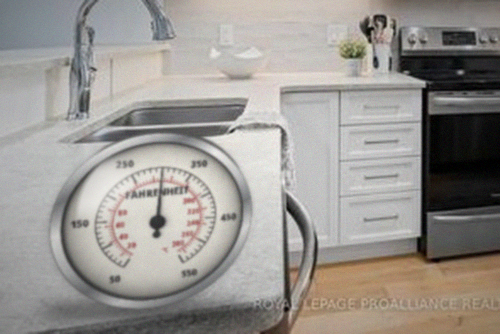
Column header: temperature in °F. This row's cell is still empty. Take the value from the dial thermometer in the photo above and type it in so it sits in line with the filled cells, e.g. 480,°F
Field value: 300,°F
